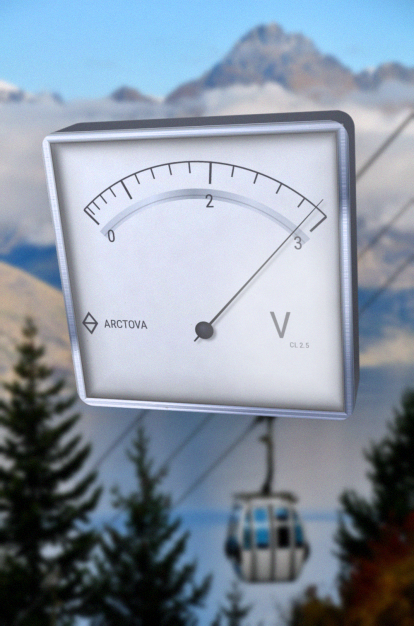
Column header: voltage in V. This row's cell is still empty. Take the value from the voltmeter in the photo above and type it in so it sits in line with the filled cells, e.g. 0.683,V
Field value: 2.9,V
